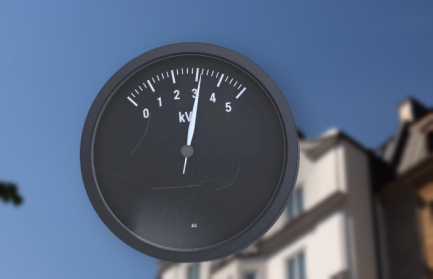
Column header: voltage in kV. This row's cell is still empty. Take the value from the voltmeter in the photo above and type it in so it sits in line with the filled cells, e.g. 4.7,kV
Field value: 3.2,kV
